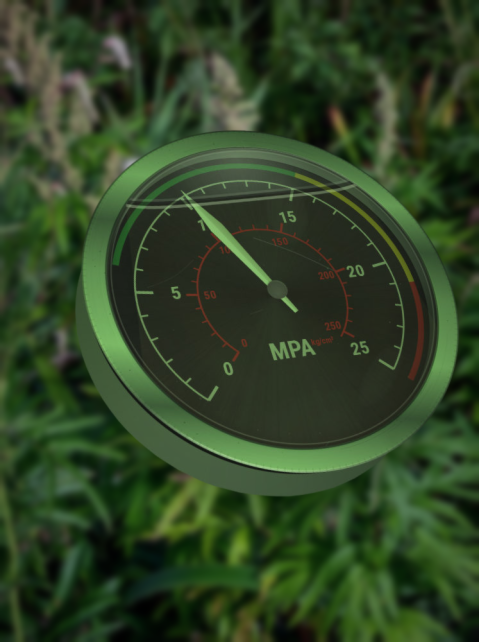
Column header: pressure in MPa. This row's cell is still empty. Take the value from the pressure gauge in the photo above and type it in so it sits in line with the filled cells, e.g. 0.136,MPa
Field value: 10,MPa
